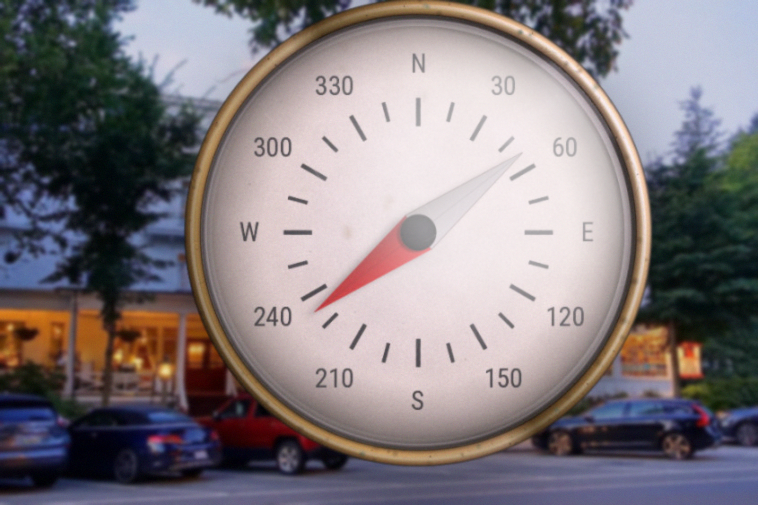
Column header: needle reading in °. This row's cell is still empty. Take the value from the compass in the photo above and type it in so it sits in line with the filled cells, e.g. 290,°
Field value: 232.5,°
